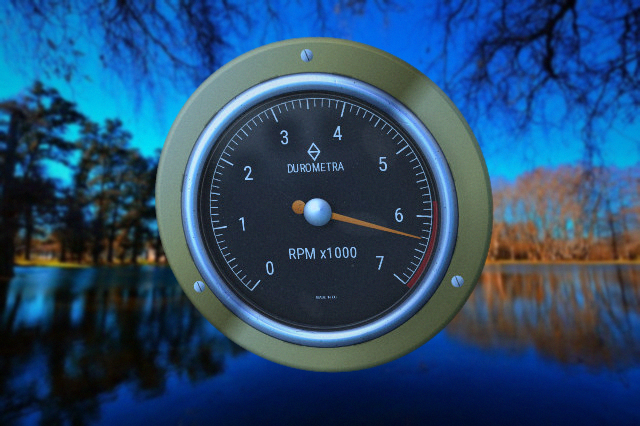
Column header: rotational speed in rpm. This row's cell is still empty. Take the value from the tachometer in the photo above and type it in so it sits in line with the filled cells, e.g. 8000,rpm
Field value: 6300,rpm
